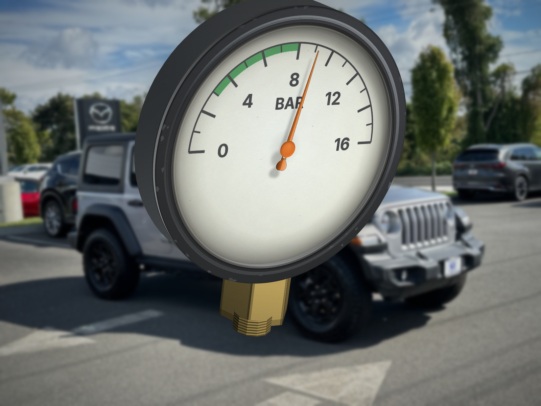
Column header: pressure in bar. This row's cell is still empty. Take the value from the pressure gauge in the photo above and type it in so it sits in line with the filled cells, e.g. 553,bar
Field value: 9,bar
